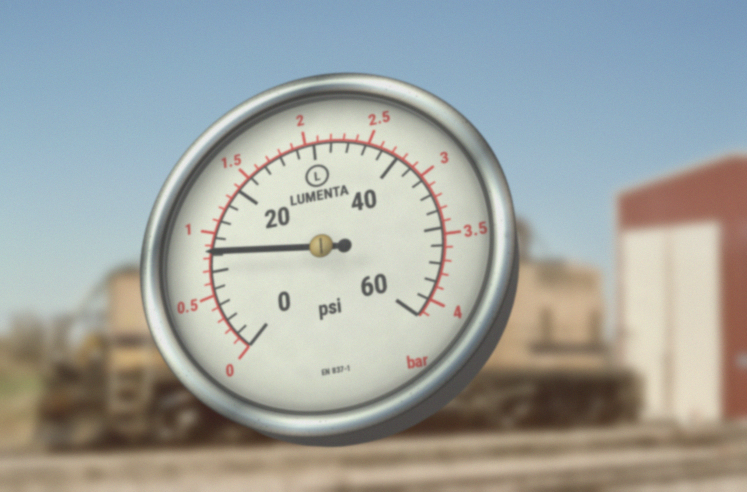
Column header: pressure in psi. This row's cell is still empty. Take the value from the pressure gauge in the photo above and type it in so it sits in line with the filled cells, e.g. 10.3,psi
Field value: 12,psi
